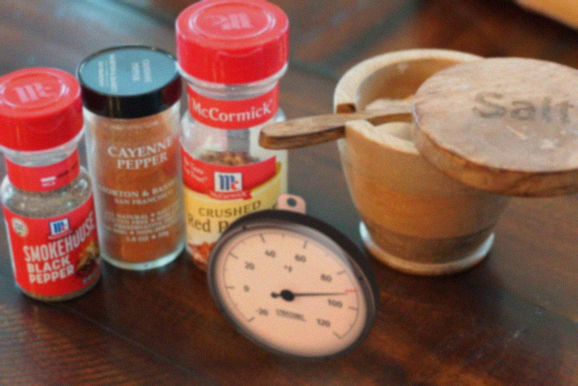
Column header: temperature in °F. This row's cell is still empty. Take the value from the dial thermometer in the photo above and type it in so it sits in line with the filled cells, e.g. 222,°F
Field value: 90,°F
